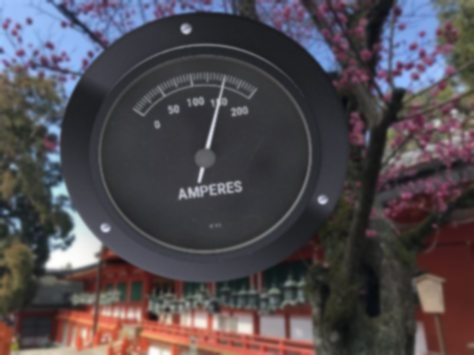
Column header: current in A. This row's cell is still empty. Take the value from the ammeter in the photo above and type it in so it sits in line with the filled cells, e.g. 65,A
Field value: 150,A
